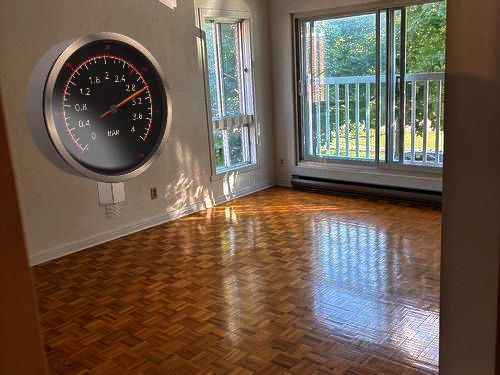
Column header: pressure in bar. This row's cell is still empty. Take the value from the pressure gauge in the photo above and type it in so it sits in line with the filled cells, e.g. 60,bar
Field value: 3,bar
